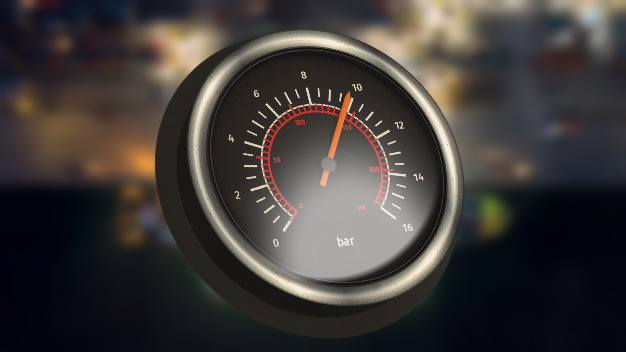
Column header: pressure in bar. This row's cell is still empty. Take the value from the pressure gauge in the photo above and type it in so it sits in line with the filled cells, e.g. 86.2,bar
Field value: 9.75,bar
